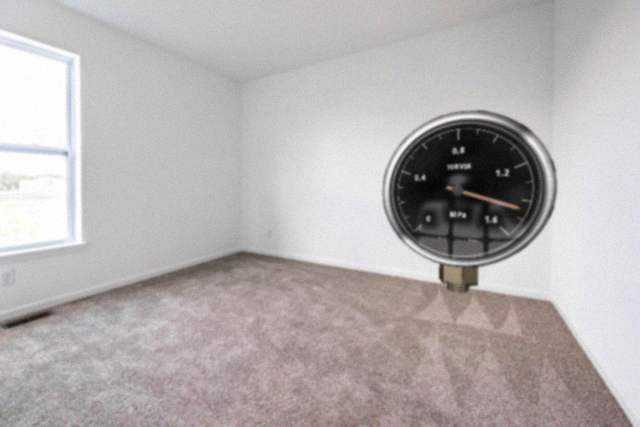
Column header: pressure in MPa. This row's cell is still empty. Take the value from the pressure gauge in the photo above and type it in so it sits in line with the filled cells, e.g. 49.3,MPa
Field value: 1.45,MPa
